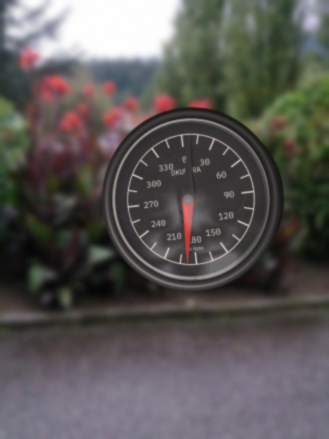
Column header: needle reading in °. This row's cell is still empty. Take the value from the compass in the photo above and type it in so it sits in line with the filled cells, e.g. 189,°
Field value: 187.5,°
